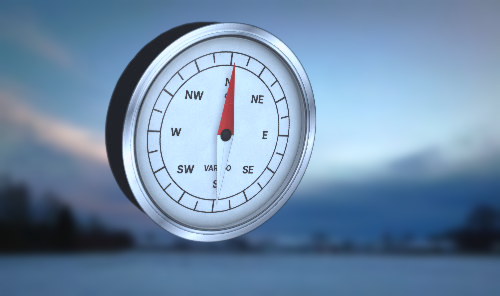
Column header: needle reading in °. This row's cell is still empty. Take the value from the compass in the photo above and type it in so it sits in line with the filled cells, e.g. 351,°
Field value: 0,°
